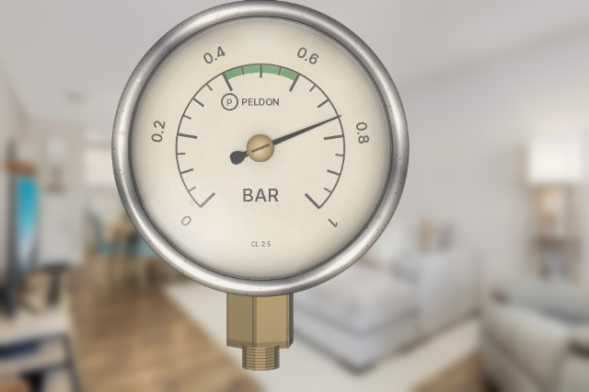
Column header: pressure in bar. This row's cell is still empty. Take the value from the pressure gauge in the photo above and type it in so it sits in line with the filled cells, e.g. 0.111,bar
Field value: 0.75,bar
